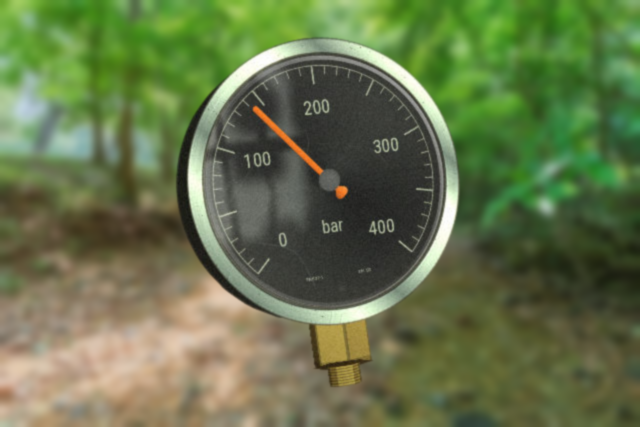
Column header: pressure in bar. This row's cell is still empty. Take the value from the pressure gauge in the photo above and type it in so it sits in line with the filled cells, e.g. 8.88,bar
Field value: 140,bar
